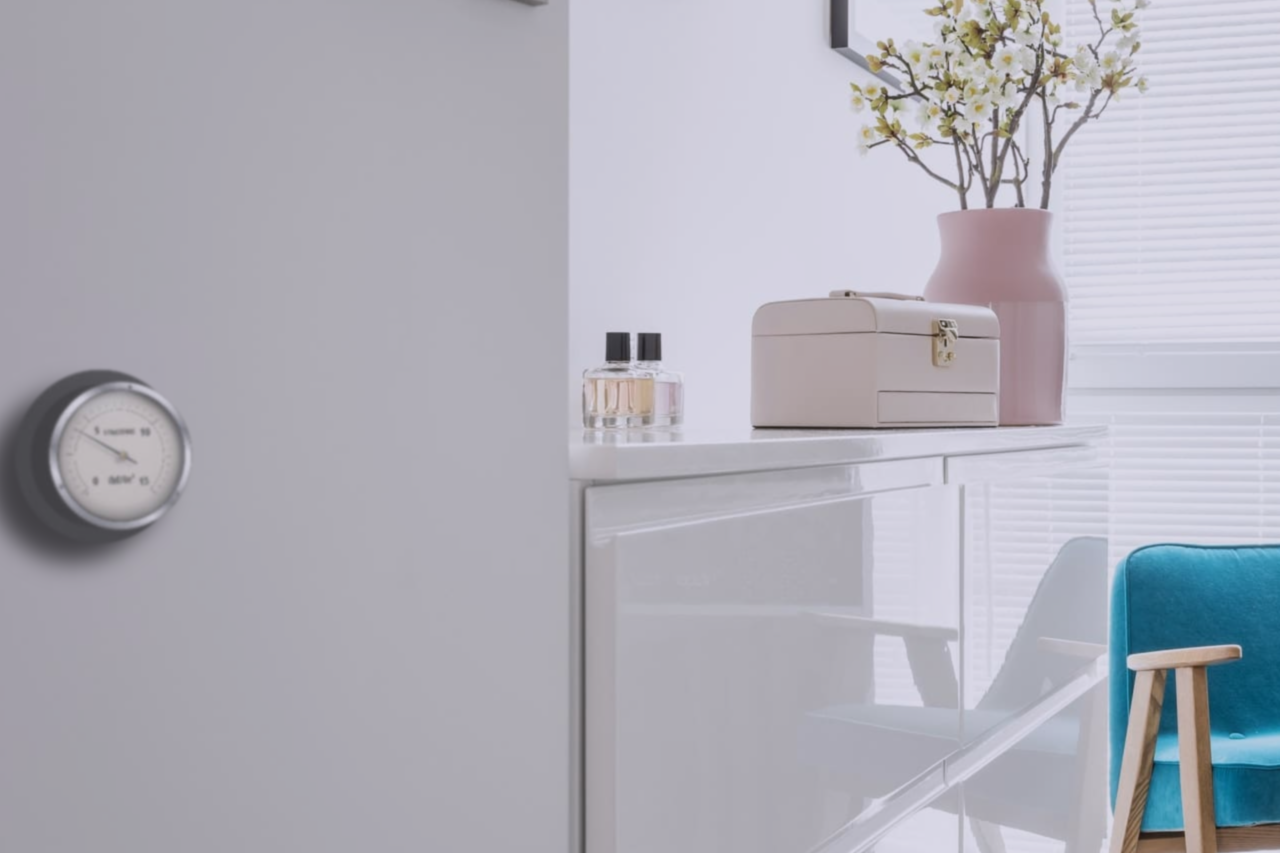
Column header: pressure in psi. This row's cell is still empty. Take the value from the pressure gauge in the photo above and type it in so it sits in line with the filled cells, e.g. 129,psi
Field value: 4,psi
